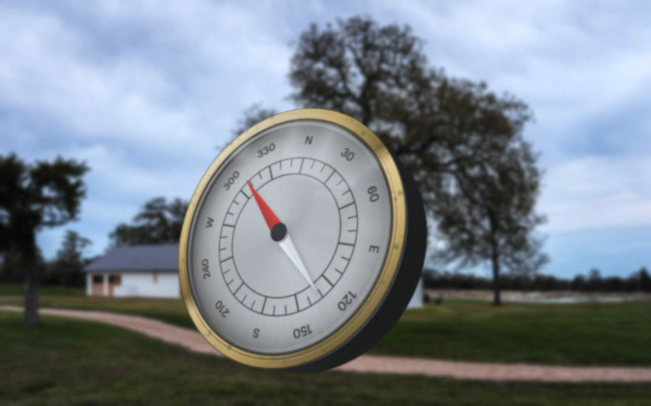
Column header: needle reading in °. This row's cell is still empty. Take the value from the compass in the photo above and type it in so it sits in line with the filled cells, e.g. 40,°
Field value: 310,°
